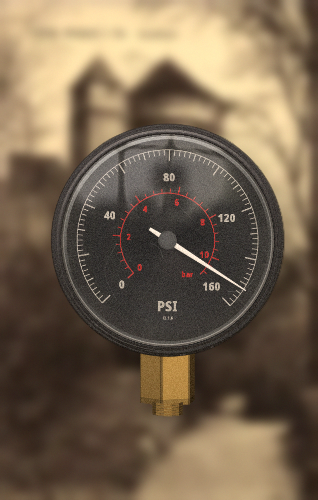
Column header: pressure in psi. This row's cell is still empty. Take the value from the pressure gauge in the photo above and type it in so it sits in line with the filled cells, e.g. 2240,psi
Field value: 152,psi
